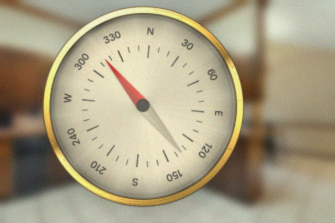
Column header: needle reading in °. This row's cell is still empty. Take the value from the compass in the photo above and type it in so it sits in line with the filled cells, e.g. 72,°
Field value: 315,°
